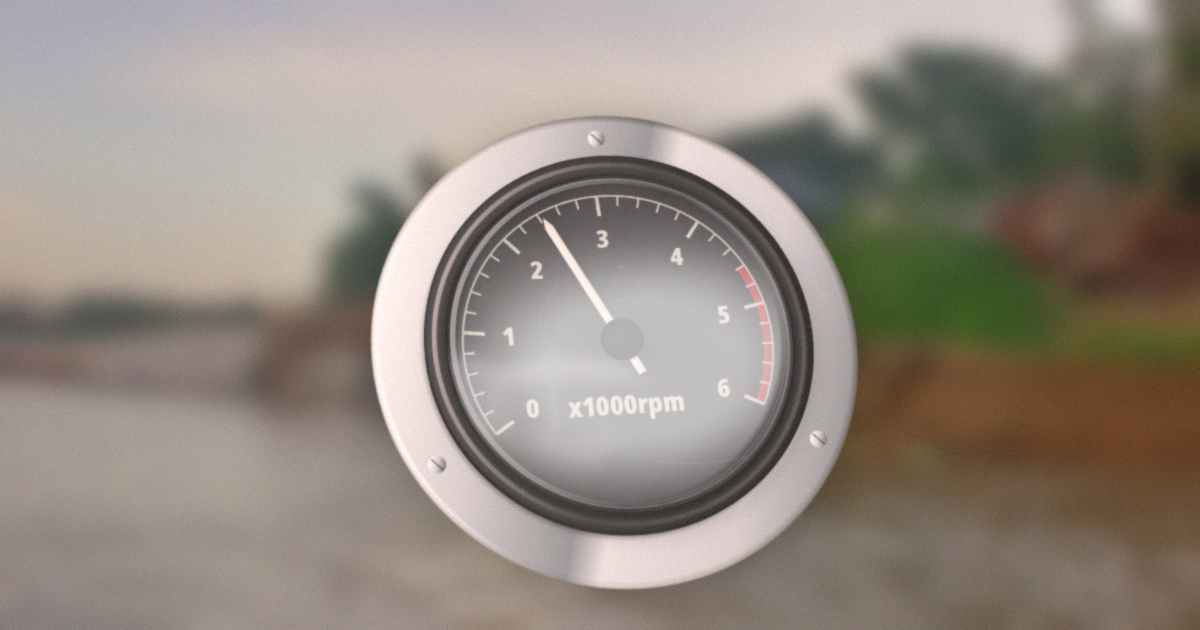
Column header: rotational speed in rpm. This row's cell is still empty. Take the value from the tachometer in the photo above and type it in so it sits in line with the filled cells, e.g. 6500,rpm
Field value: 2400,rpm
